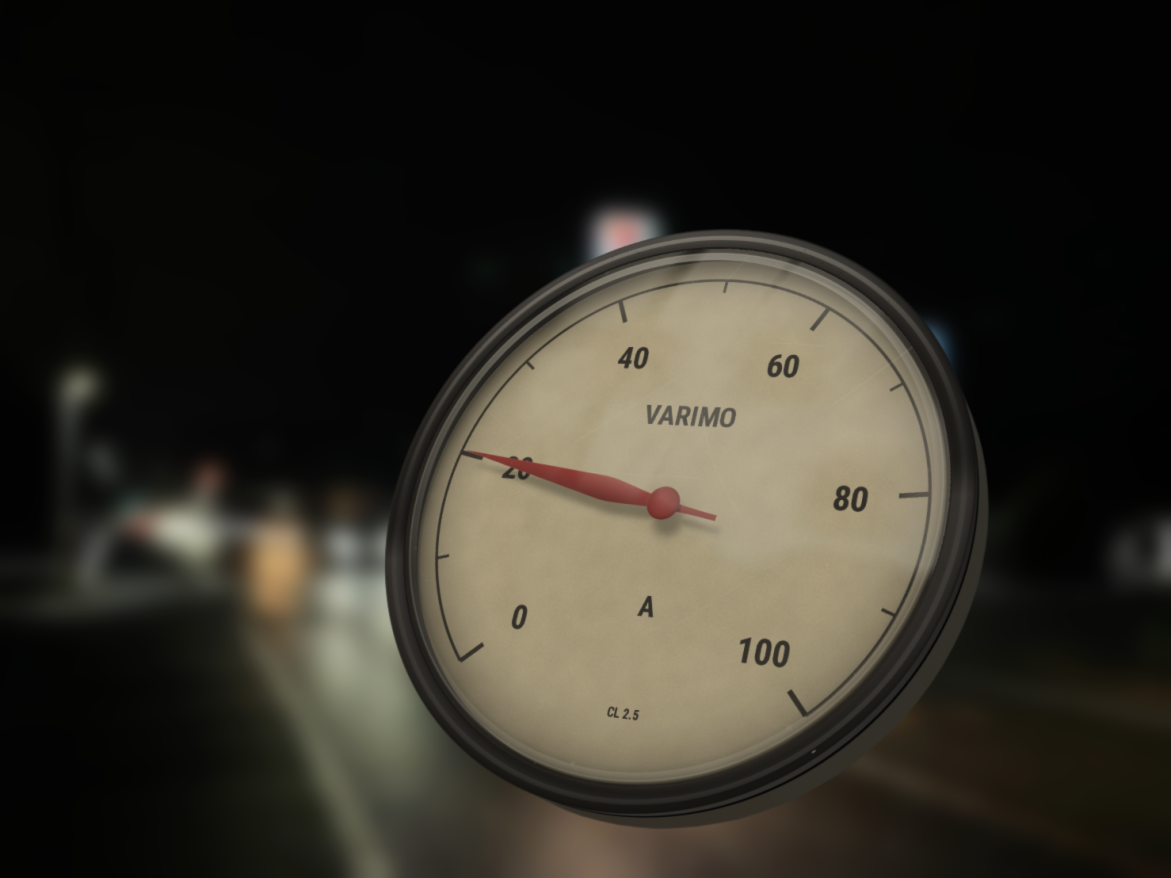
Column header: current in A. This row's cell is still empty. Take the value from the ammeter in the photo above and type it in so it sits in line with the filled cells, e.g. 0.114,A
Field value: 20,A
